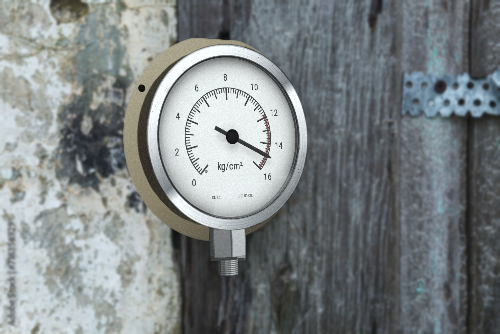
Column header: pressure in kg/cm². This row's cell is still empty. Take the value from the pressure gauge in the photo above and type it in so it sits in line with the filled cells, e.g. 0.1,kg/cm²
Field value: 15,kg/cm²
